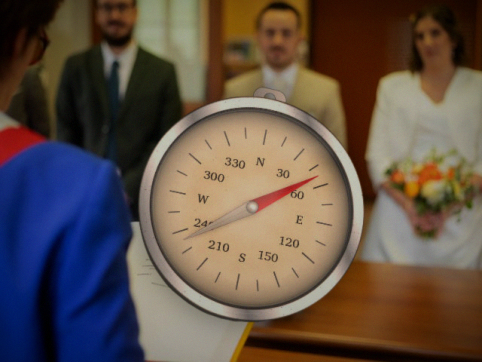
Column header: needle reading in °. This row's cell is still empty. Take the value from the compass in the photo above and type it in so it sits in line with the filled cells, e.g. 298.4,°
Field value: 52.5,°
